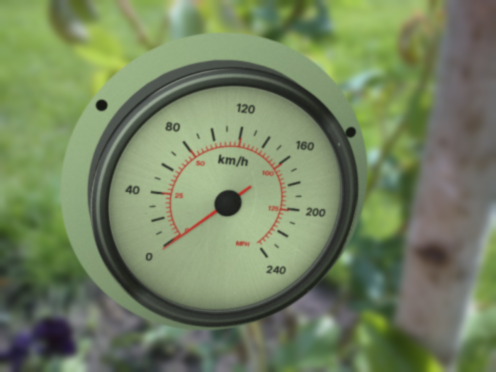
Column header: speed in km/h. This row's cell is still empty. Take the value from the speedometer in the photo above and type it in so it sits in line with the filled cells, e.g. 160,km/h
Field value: 0,km/h
